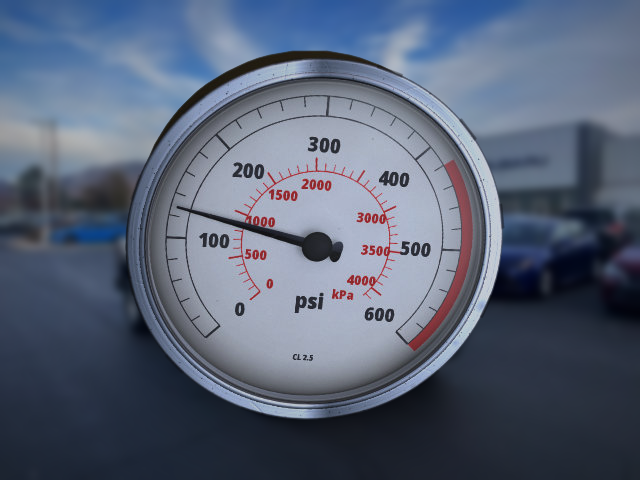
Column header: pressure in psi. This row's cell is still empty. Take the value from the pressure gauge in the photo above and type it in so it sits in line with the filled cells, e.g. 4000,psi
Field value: 130,psi
